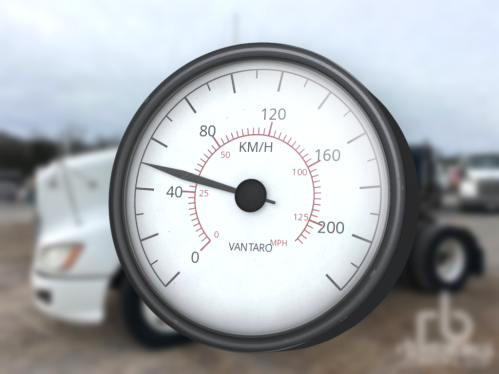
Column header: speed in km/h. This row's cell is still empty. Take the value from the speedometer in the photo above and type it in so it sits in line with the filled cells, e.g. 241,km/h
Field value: 50,km/h
